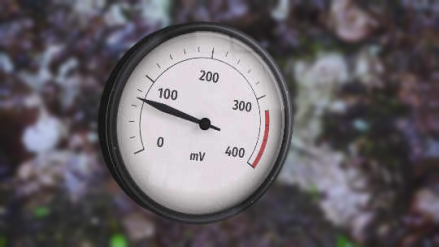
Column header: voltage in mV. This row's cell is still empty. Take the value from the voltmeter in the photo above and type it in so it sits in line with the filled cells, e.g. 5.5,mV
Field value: 70,mV
